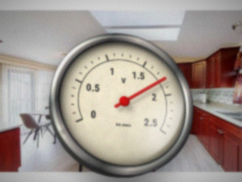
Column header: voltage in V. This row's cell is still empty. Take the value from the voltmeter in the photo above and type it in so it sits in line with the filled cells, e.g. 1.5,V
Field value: 1.8,V
